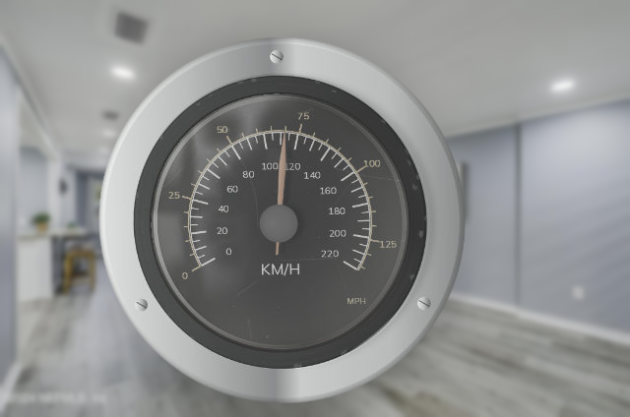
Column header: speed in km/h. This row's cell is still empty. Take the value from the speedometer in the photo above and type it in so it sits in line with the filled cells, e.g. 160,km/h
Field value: 112.5,km/h
